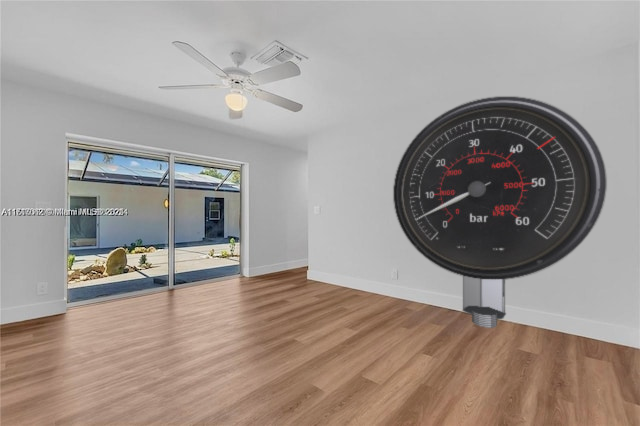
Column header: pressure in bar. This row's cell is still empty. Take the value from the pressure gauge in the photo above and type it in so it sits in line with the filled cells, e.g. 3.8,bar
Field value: 5,bar
